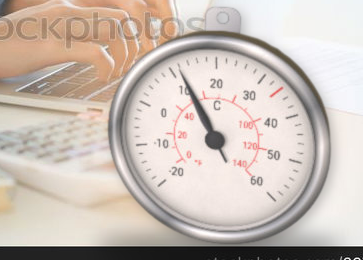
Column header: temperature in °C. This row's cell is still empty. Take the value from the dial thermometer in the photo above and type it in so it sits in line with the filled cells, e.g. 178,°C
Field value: 12,°C
